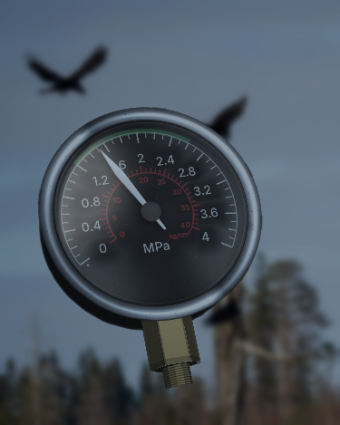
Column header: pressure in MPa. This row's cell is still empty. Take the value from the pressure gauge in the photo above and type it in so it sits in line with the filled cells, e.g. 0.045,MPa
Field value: 1.5,MPa
